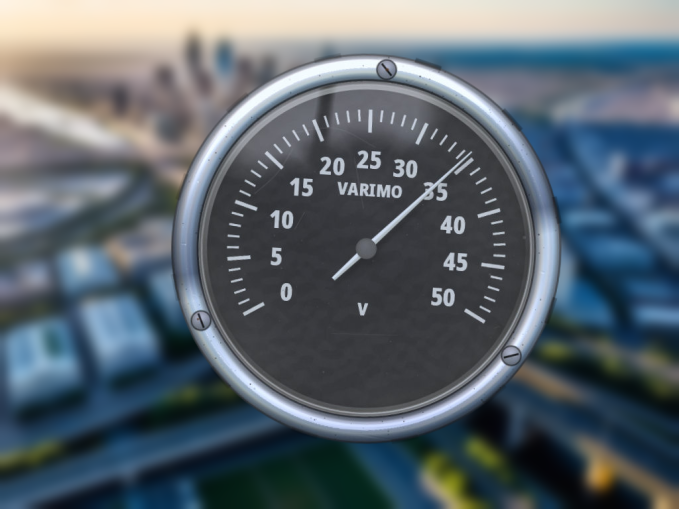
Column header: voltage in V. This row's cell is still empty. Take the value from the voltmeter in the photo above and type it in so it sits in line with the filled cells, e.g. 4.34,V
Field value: 34.5,V
